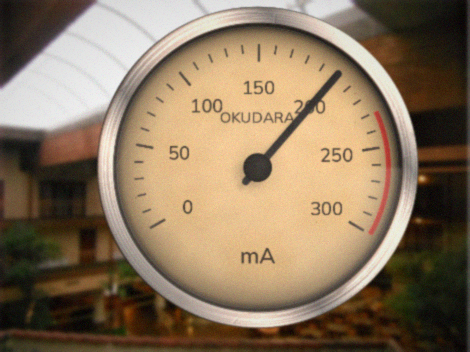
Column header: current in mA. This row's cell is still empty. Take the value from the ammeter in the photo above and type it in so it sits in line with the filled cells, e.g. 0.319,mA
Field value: 200,mA
